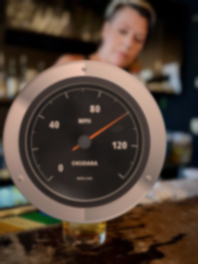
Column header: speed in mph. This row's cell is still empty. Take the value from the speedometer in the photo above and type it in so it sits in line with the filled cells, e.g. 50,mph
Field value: 100,mph
